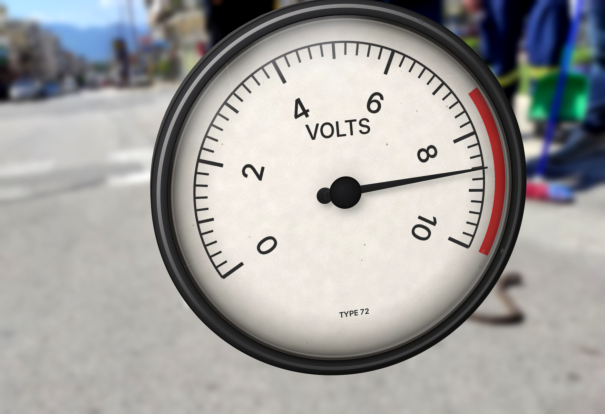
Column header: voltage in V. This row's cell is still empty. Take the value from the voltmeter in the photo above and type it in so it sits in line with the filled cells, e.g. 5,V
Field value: 8.6,V
